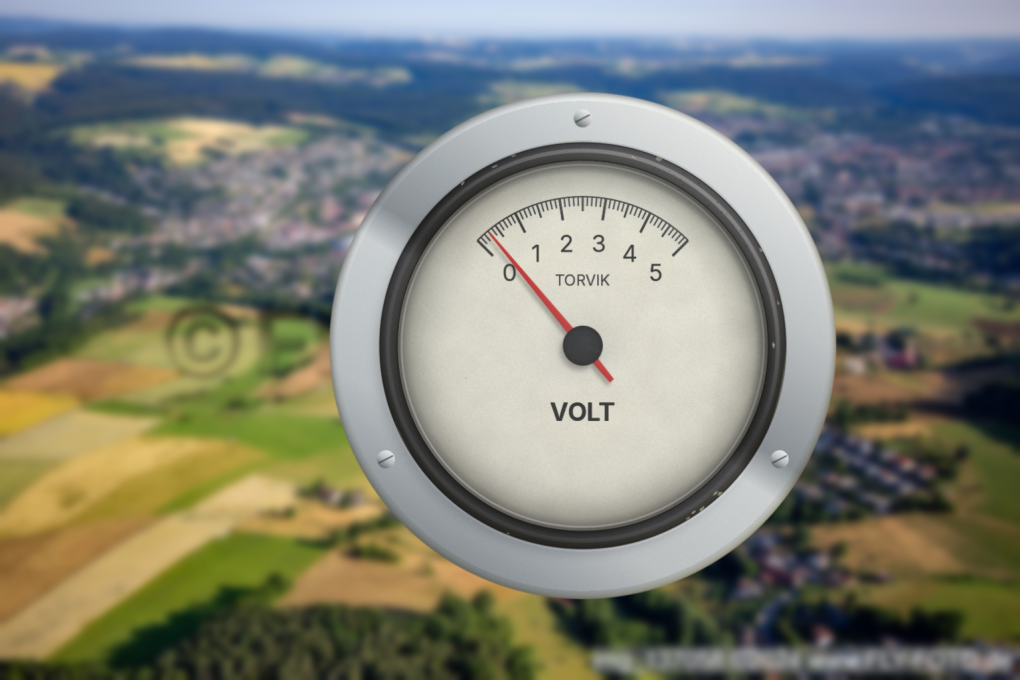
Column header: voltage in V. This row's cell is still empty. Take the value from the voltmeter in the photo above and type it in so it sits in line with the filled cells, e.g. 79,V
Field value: 0.3,V
